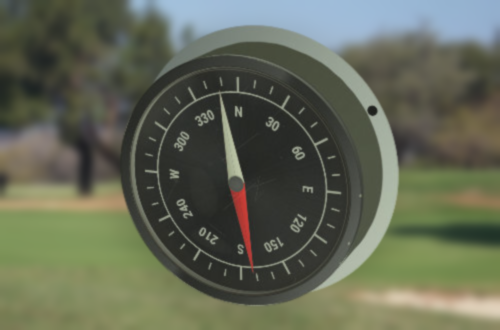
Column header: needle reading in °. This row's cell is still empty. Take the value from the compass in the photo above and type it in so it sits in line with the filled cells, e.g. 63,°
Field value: 170,°
